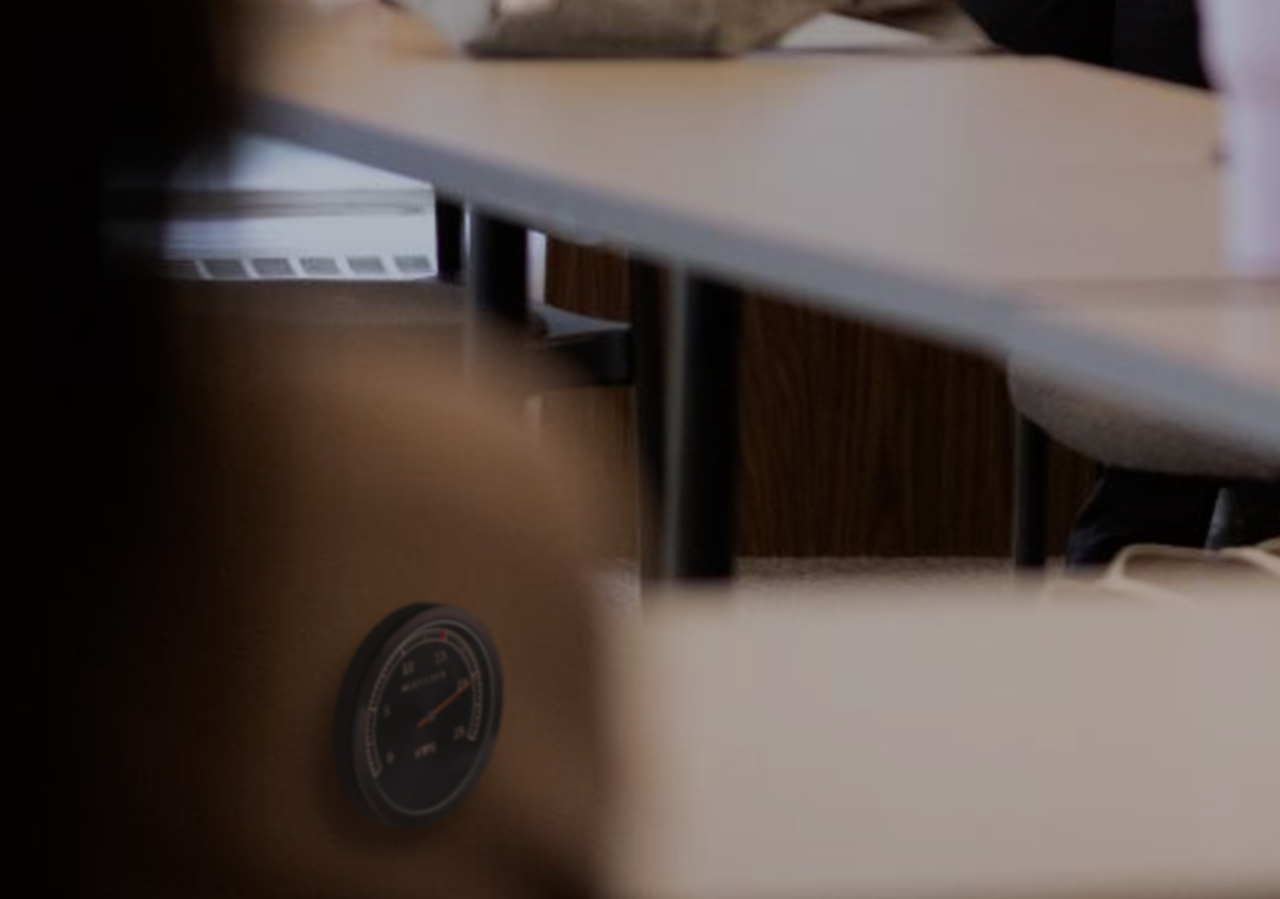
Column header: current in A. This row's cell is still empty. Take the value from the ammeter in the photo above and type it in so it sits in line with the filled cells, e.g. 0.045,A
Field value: 20,A
